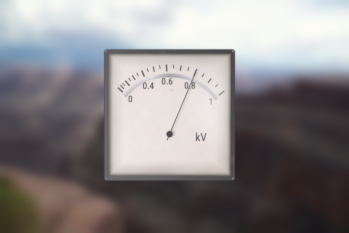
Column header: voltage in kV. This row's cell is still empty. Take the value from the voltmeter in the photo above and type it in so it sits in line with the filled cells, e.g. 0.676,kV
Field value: 0.8,kV
